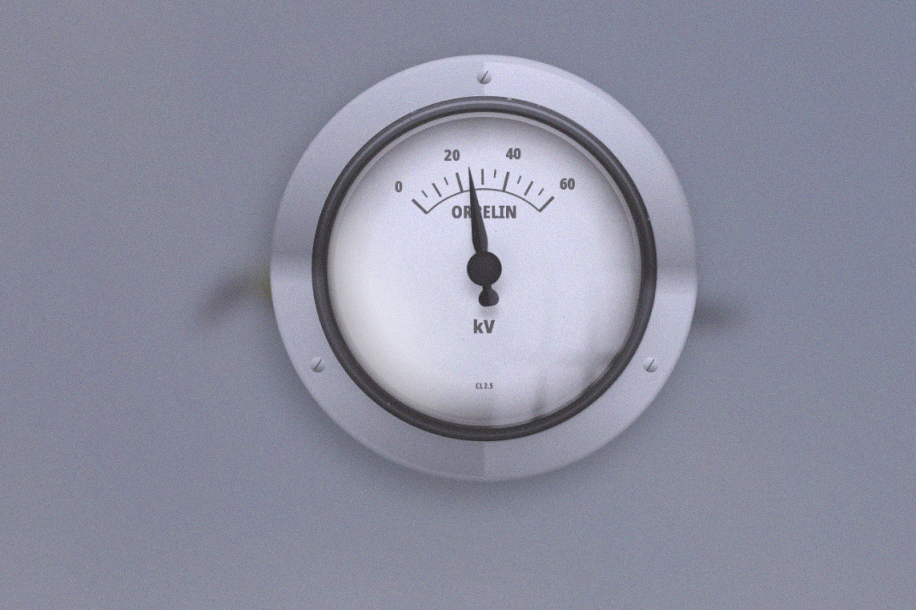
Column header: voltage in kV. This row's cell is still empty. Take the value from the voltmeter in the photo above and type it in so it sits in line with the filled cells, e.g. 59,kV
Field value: 25,kV
